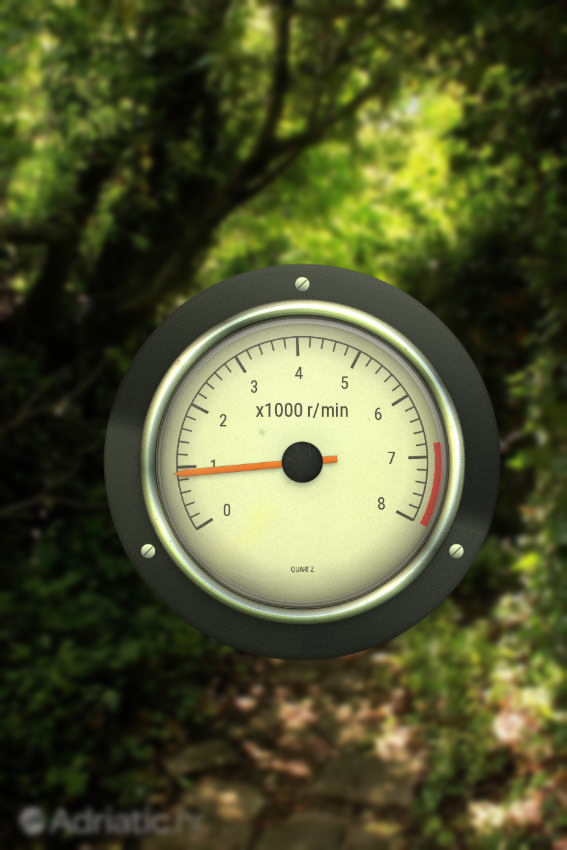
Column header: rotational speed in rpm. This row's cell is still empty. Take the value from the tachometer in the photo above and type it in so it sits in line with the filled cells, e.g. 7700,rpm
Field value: 900,rpm
